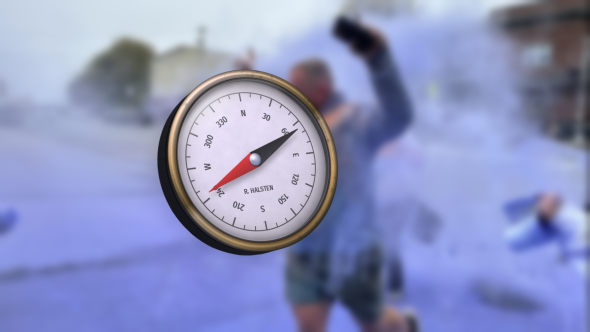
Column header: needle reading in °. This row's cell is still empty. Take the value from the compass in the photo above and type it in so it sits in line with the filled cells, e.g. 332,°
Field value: 245,°
